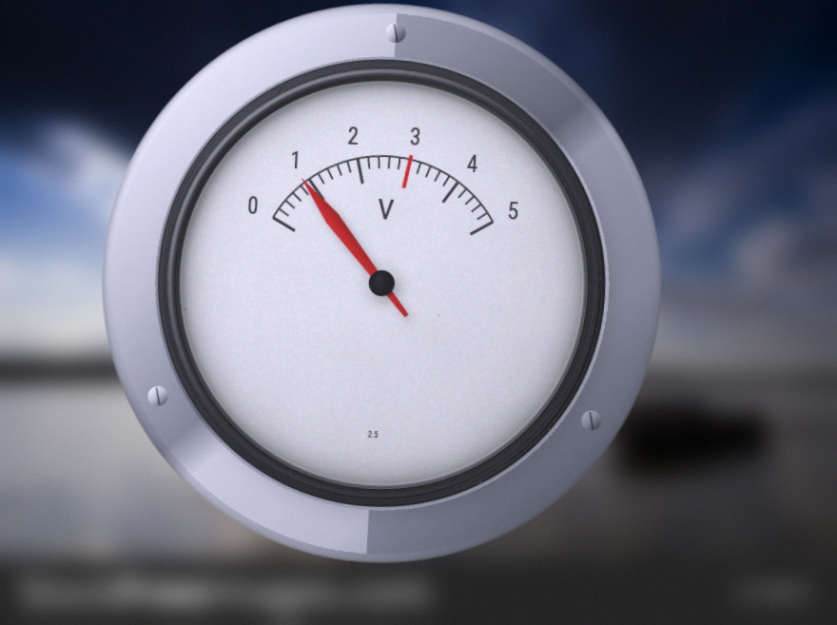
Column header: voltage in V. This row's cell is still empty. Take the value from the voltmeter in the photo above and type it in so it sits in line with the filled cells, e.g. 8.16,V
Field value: 0.9,V
